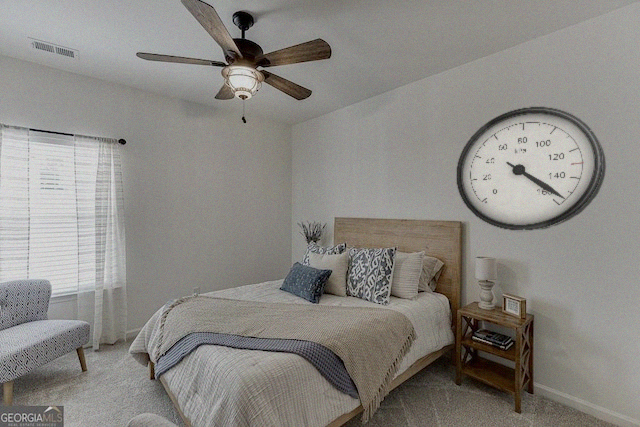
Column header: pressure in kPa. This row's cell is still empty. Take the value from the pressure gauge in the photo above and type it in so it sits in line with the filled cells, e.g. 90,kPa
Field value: 155,kPa
